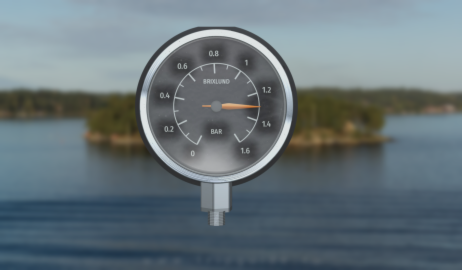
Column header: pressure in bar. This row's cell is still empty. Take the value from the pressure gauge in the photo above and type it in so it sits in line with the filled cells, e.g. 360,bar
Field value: 1.3,bar
